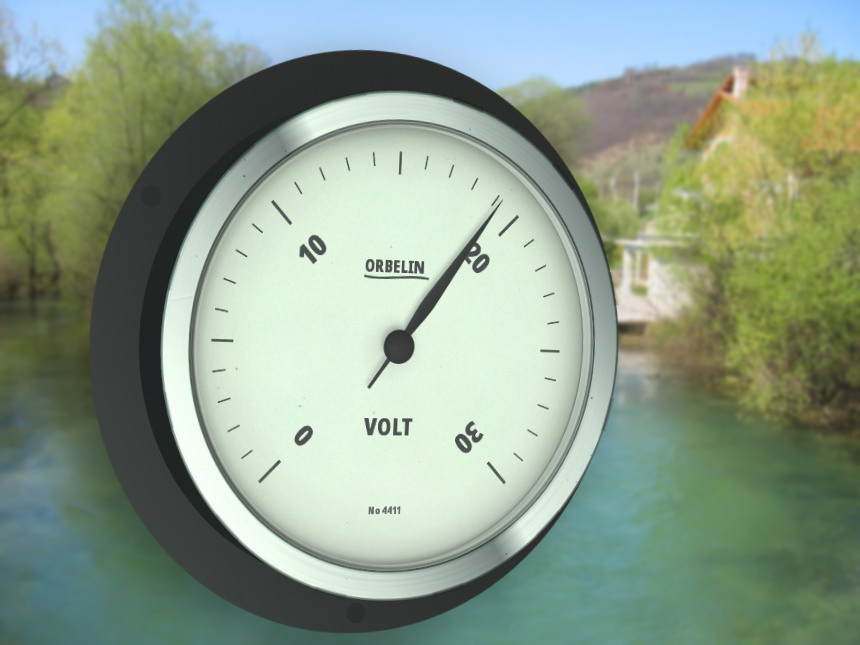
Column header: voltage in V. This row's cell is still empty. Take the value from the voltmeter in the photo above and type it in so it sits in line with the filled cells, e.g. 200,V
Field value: 19,V
